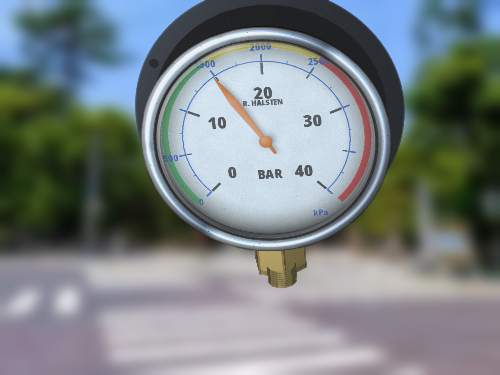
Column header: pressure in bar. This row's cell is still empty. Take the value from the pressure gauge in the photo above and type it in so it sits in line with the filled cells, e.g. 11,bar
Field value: 15,bar
